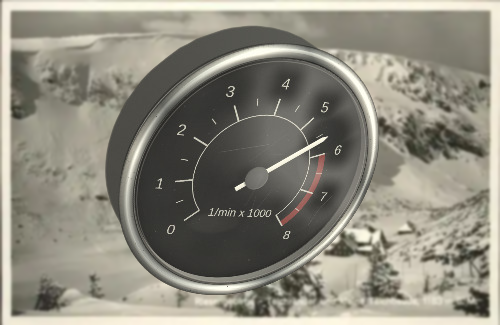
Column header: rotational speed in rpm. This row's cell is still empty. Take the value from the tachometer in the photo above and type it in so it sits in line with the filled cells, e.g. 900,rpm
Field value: 5500,rpm
